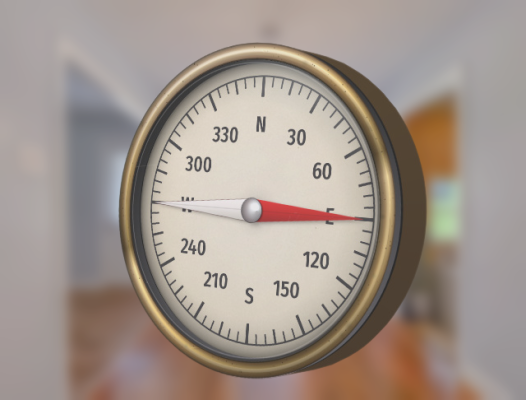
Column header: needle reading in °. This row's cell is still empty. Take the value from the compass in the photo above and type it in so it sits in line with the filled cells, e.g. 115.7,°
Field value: 90,°
